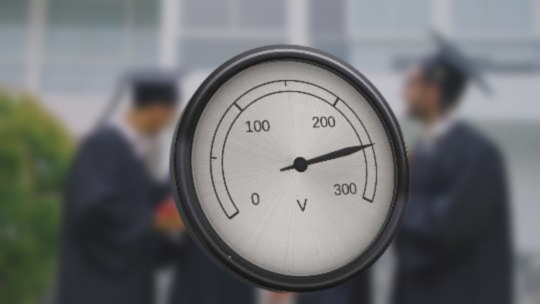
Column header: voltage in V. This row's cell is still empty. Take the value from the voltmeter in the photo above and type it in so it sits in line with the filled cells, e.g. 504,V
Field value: 250,V
